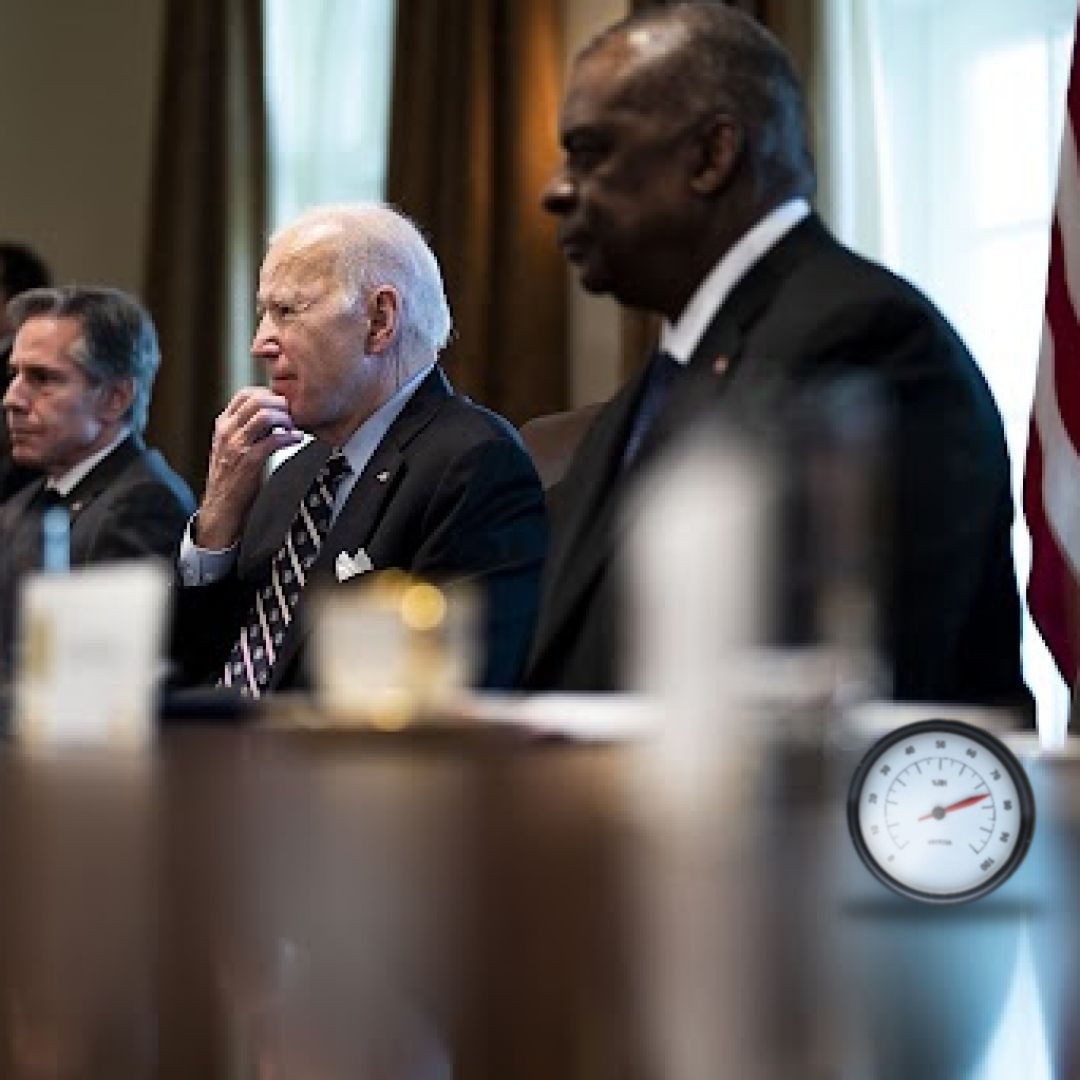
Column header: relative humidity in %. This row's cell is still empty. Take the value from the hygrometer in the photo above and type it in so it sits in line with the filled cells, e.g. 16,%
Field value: 75,%
